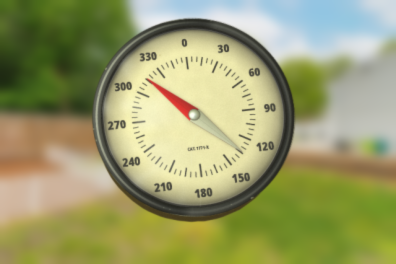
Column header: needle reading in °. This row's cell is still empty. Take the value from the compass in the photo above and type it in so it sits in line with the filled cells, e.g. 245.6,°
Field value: 315,°
